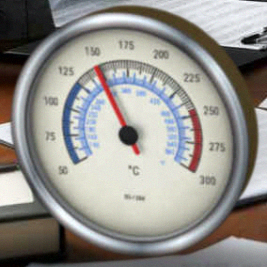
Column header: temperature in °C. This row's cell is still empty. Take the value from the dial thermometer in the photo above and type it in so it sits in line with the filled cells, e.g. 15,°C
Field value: 150,°C
